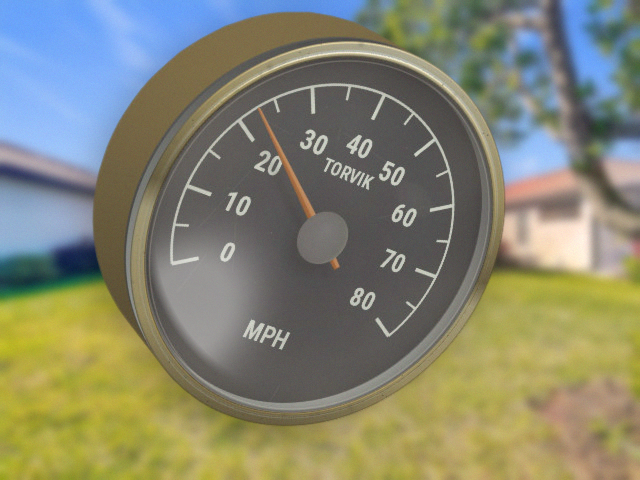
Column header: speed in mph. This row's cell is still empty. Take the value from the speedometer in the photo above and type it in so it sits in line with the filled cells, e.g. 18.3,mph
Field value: 22.5,mph
